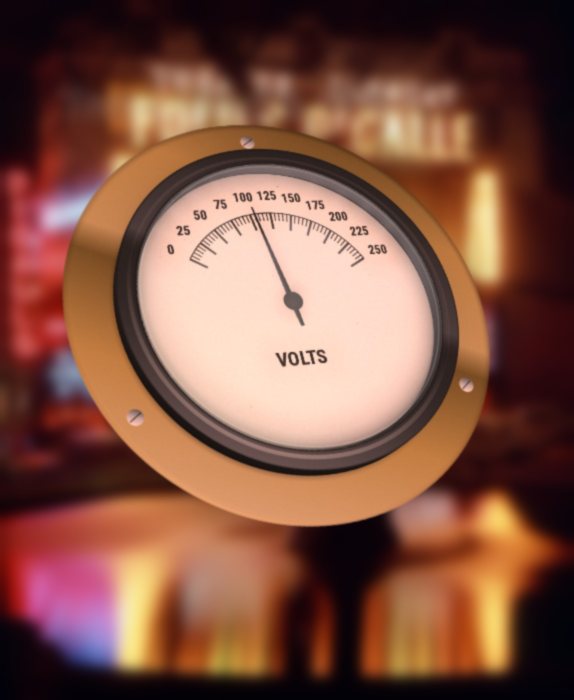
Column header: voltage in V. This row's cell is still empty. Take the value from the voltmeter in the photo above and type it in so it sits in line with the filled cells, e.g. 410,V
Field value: 100,V
